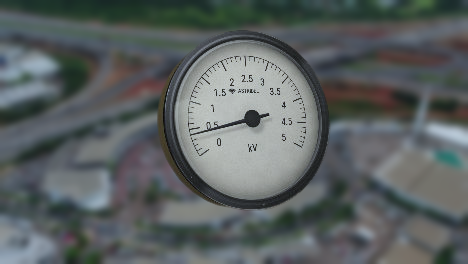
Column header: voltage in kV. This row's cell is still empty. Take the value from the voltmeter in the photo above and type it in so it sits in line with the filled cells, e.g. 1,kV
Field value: 0.4,kV
